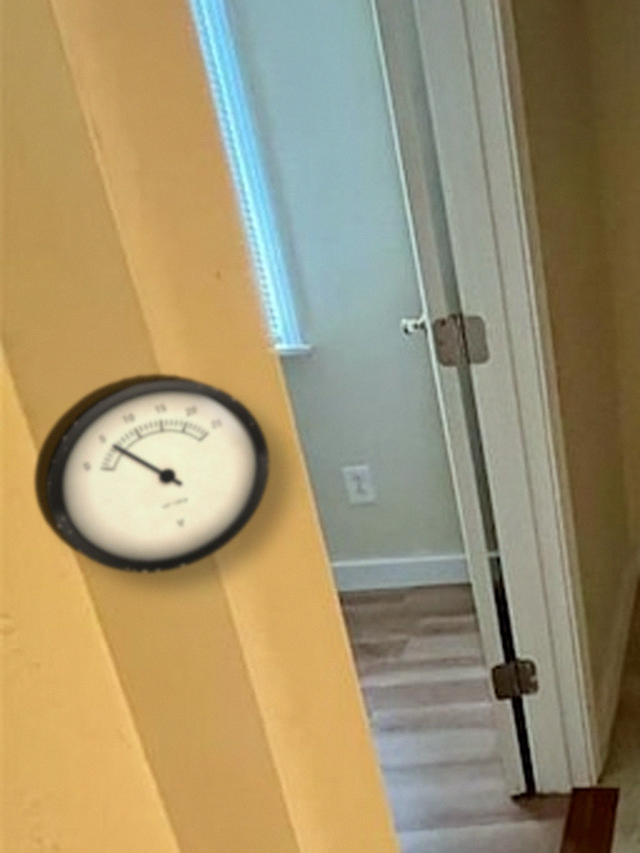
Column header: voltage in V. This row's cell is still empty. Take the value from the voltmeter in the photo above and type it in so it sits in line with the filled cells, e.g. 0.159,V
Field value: 5,V
